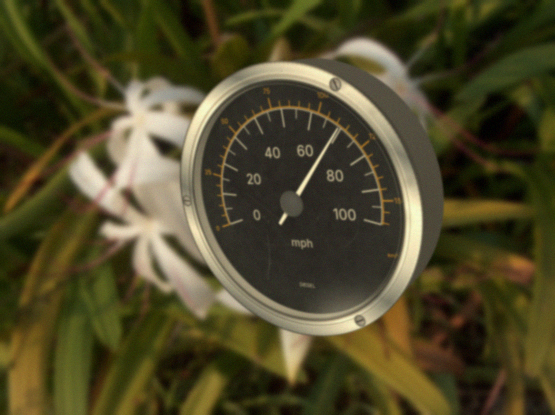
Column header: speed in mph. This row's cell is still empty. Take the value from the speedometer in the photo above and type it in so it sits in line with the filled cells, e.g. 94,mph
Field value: 70,mph
